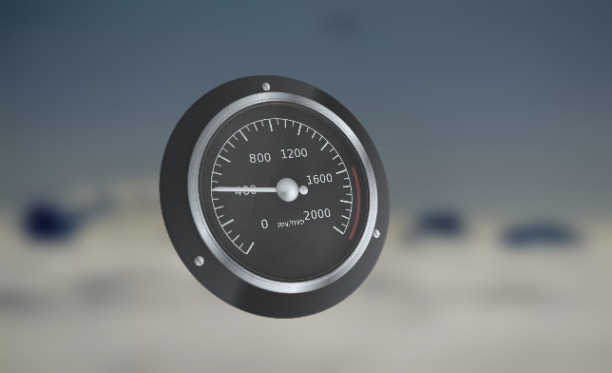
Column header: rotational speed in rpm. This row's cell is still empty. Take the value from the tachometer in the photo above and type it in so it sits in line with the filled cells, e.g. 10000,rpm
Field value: 400,rpm
